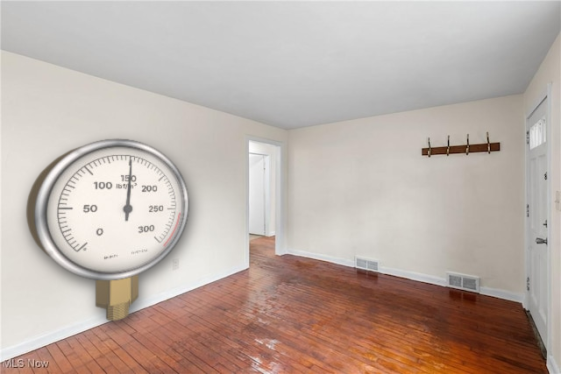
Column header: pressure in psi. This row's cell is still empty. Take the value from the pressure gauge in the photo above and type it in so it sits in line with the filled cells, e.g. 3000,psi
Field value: 150,psi
